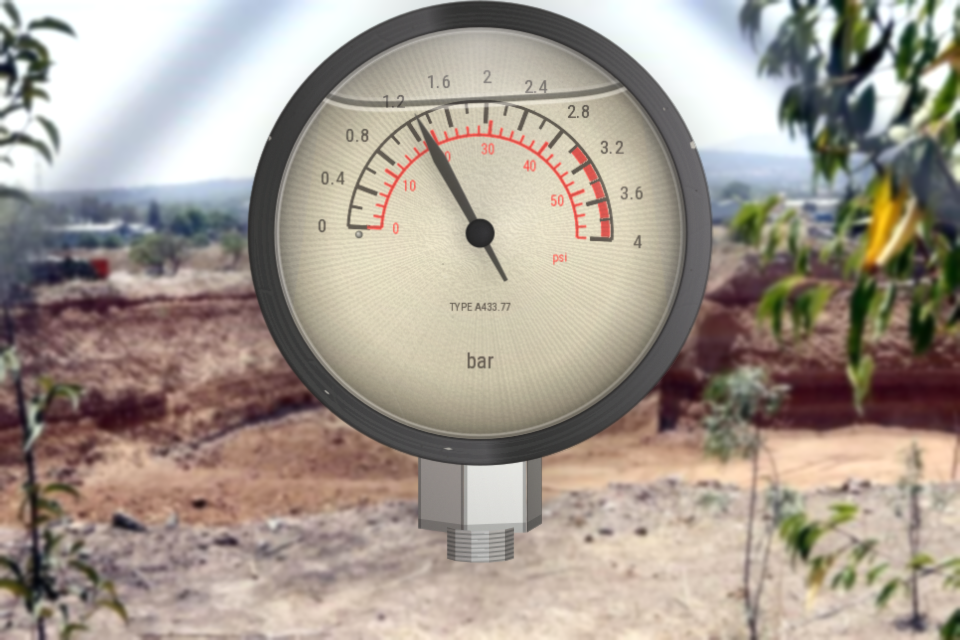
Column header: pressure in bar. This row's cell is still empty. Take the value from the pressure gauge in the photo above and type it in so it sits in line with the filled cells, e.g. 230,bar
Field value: 1.3,bar
